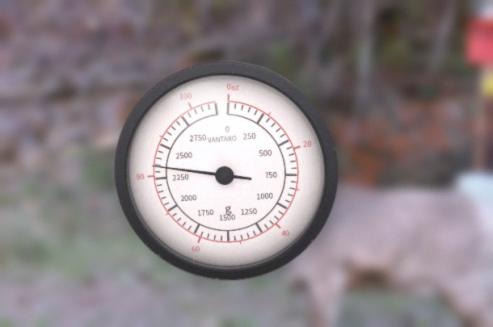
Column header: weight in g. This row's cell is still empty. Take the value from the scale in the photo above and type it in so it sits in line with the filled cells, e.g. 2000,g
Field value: 2350,g
